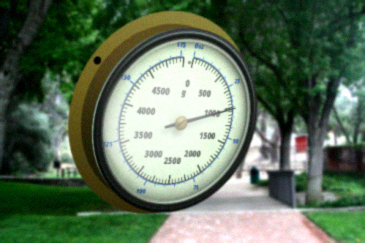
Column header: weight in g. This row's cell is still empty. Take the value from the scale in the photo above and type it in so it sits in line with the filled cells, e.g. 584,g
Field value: 1000,g
